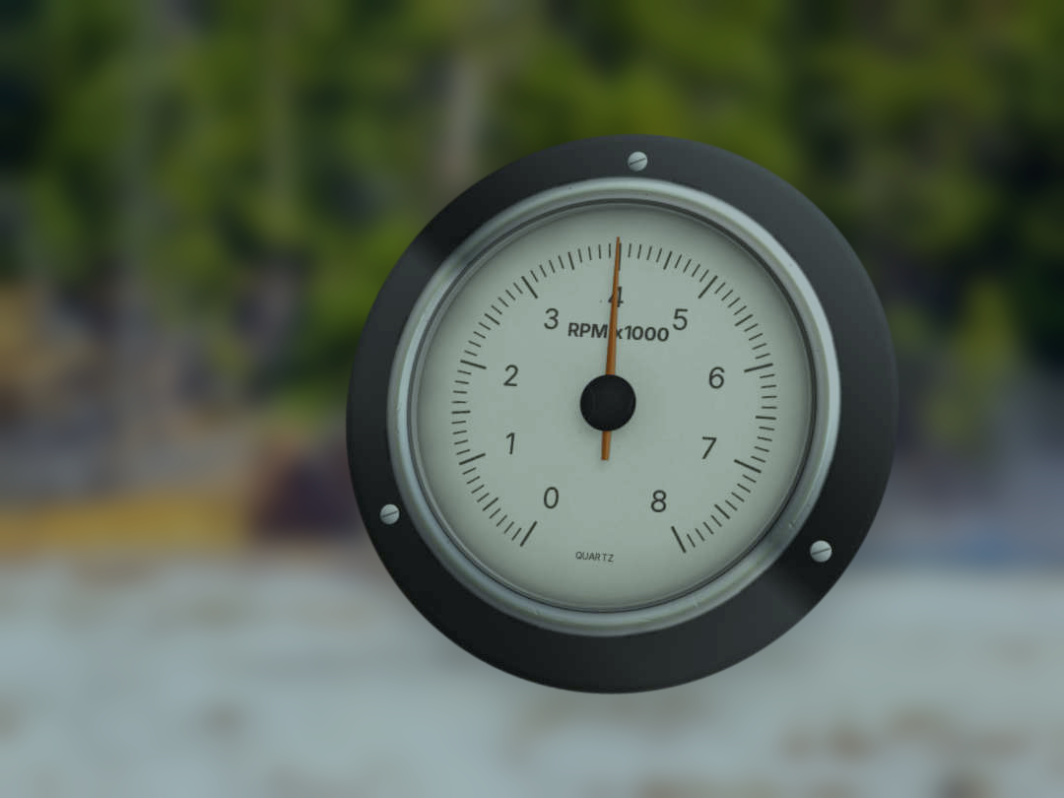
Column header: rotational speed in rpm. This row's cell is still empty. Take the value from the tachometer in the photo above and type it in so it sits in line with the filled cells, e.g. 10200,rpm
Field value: 4000,rpm
